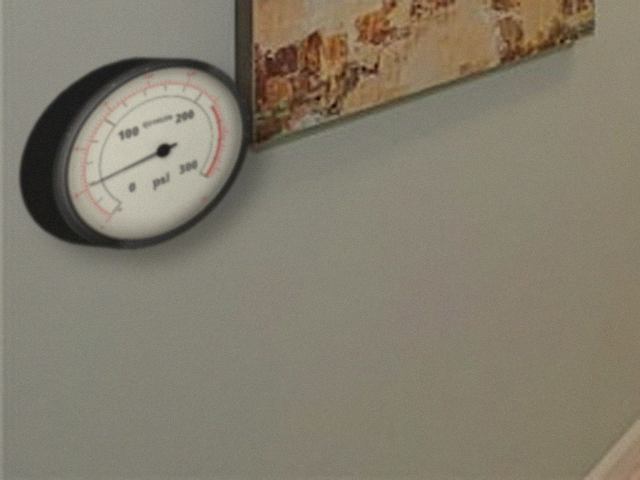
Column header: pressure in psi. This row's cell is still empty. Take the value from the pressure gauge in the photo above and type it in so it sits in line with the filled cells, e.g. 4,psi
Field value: 40,psi
